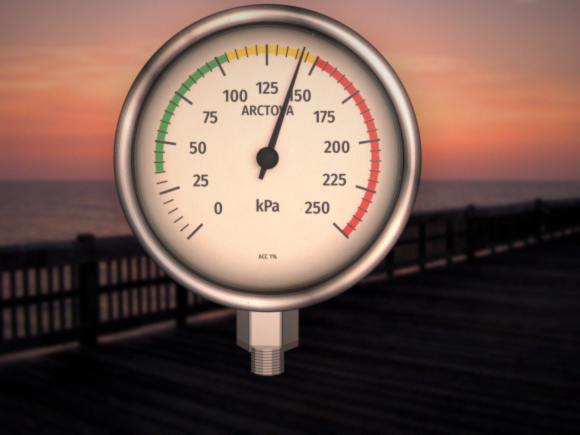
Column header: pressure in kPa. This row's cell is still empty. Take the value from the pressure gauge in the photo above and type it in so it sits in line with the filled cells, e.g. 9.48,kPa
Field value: 142.5,kPa
